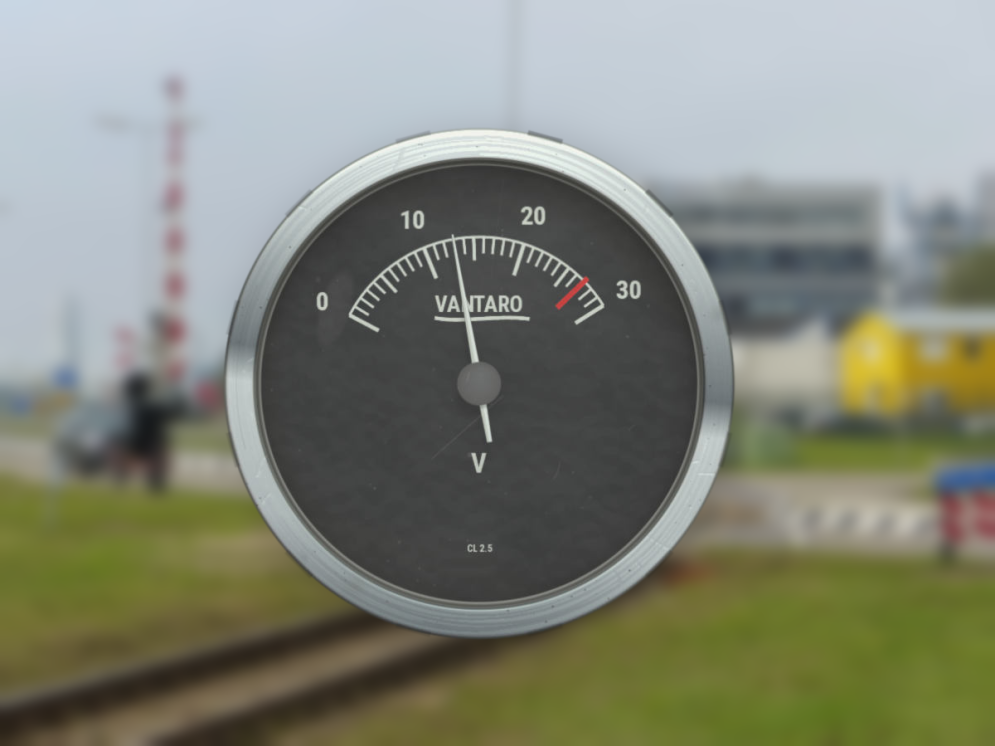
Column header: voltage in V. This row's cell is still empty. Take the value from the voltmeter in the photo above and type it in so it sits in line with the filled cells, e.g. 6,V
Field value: 13,V
